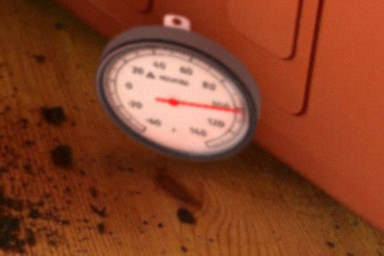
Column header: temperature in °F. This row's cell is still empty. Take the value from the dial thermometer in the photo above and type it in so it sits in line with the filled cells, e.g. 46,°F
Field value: 100,°F
